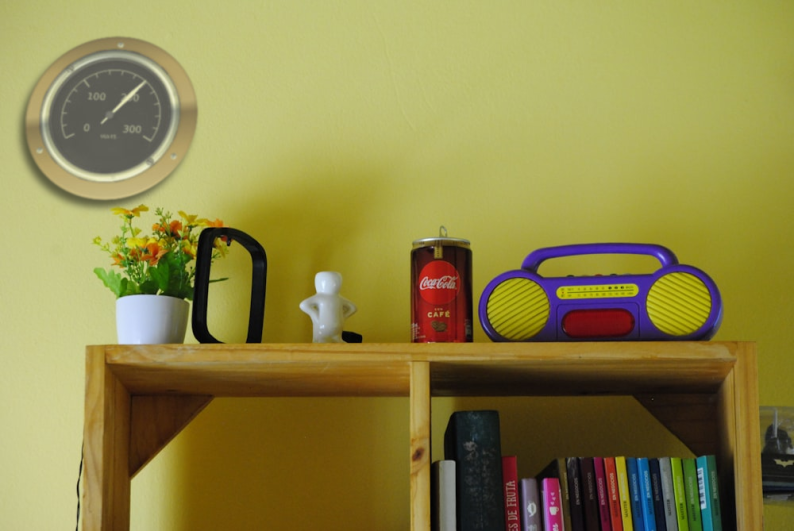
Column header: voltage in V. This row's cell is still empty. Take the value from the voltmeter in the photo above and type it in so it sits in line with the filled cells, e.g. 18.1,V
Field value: 200,V
